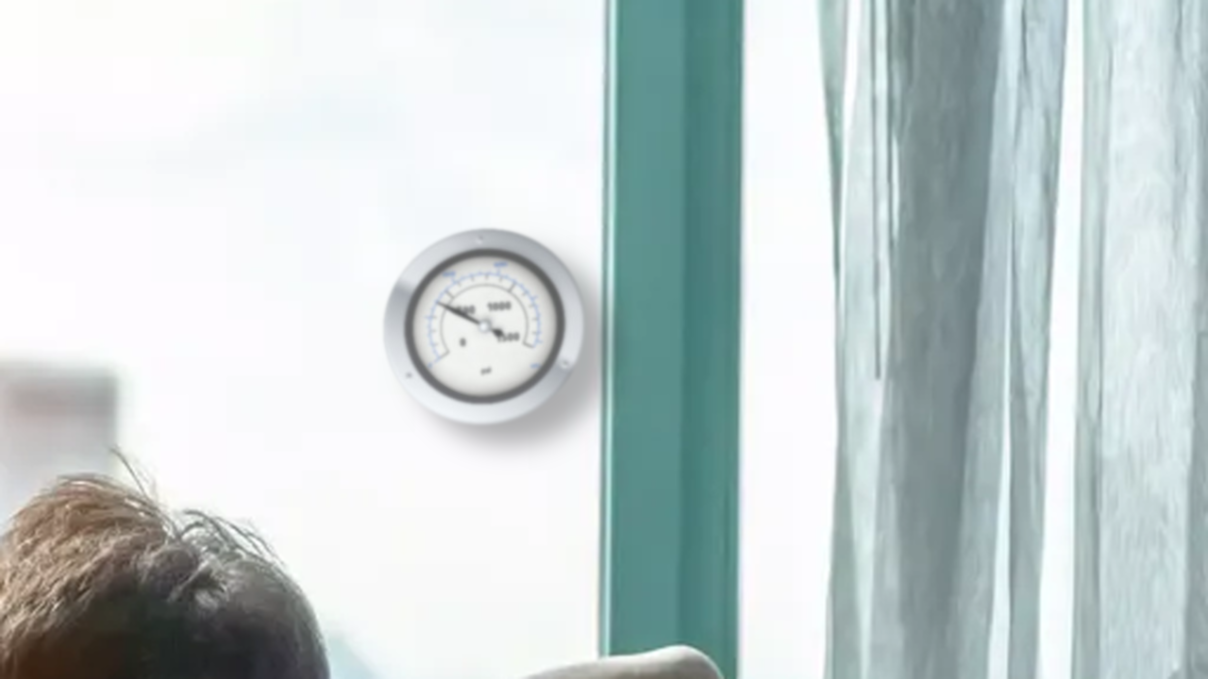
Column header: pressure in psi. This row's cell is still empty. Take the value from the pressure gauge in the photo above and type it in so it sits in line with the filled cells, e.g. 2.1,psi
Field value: 400,psi
